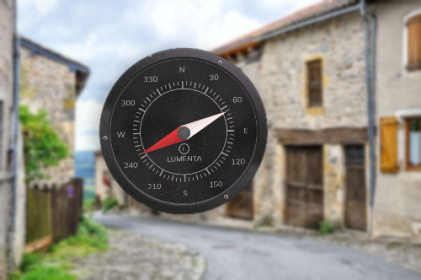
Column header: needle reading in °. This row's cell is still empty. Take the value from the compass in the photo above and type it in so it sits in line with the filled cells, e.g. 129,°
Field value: 245,°
